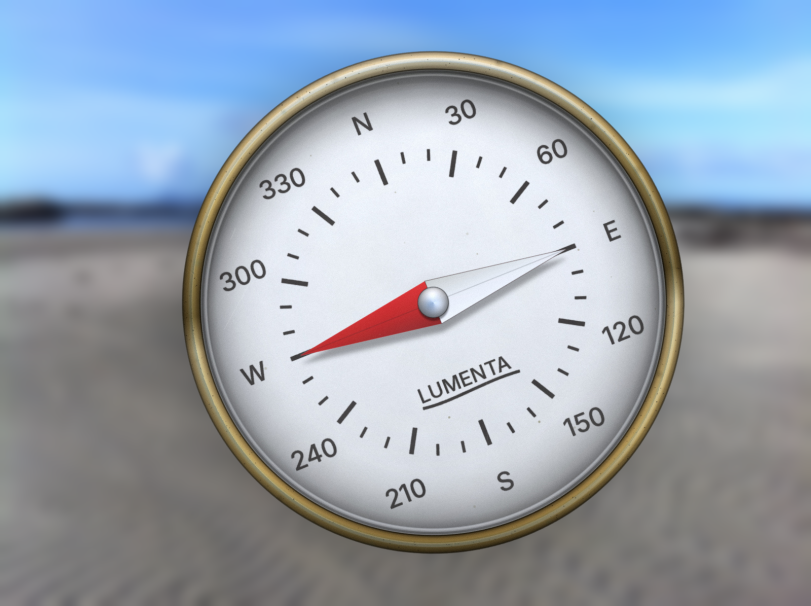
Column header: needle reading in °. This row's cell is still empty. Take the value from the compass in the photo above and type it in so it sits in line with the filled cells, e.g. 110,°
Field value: 270,°
